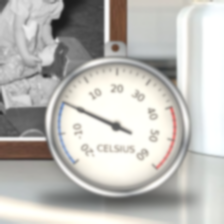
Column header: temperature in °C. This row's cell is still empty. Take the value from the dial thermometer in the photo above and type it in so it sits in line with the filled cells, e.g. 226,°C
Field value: 0,°C
